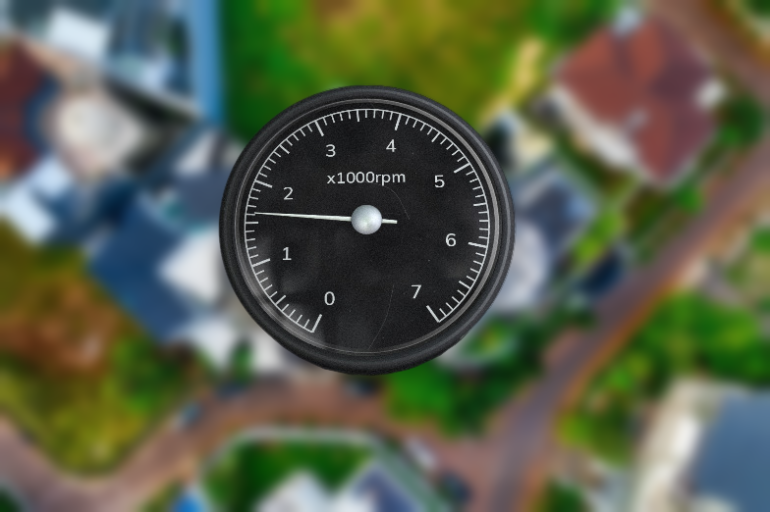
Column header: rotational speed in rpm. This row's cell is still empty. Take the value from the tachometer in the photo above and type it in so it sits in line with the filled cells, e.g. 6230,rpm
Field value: 1600,rpm
